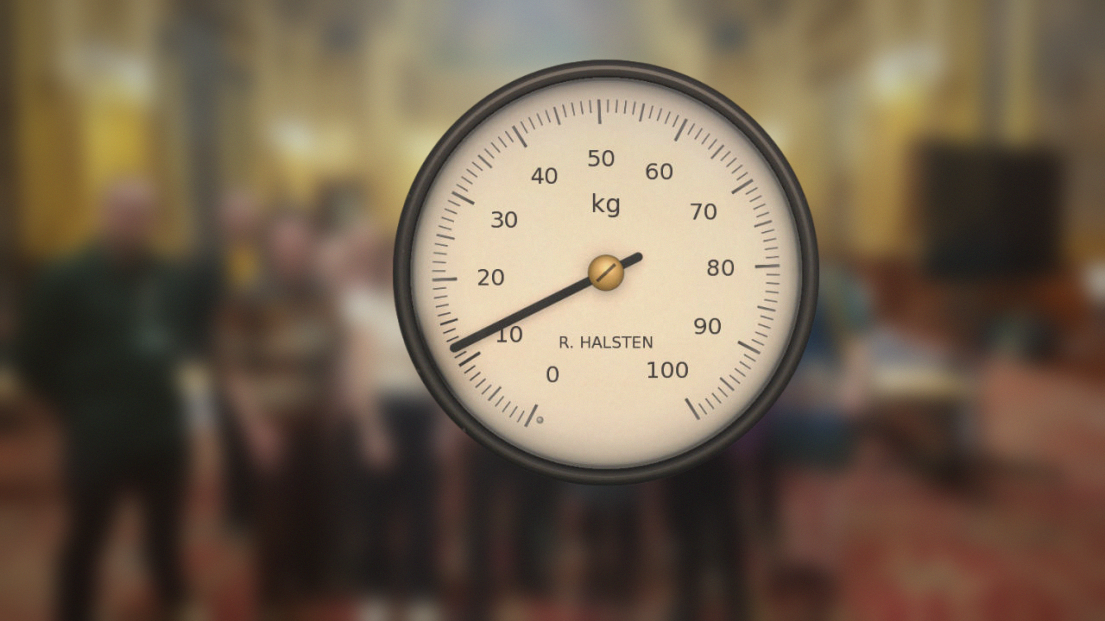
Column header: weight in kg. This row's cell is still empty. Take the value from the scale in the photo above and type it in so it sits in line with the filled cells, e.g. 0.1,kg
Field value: 12,kg
